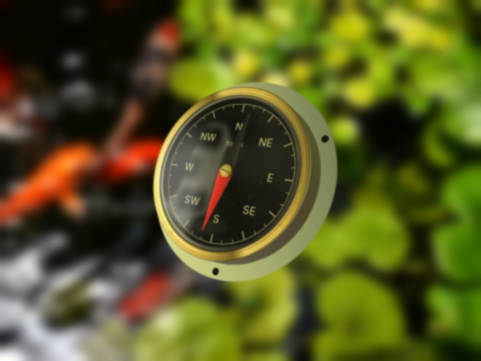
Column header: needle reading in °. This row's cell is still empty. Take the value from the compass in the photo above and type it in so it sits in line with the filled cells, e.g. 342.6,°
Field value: 190,°
